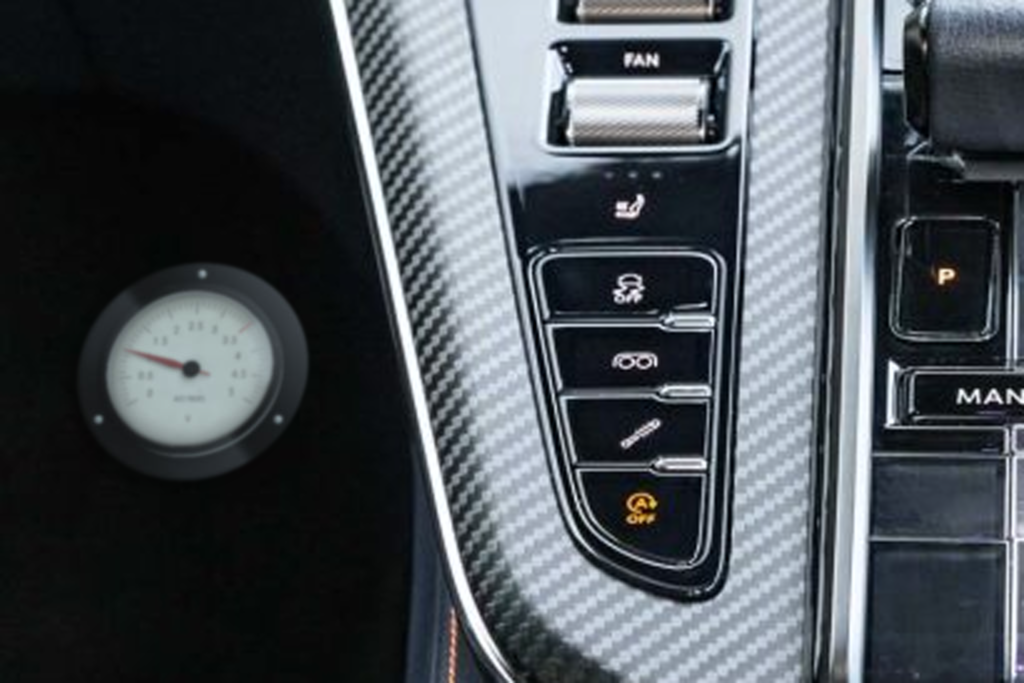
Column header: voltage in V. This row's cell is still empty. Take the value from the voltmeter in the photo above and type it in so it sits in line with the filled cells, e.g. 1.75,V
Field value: 1,V
